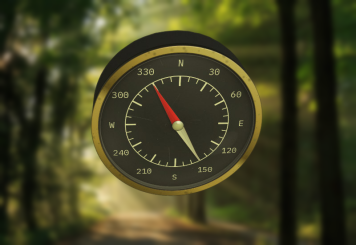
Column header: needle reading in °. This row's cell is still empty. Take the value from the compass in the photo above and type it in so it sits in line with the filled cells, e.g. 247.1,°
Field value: 330,°
